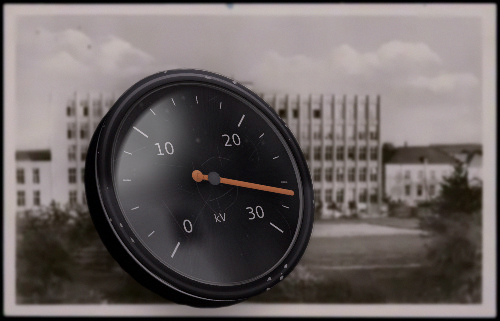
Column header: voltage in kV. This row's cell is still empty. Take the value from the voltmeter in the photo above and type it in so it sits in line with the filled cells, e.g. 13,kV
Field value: 27,kV
